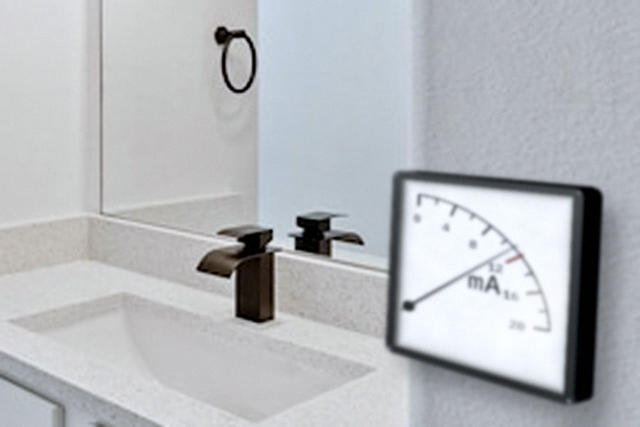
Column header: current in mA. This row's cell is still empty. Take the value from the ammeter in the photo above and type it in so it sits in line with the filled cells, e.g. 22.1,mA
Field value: 11,mA
